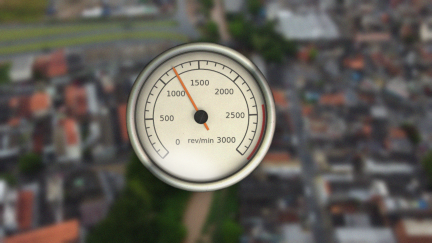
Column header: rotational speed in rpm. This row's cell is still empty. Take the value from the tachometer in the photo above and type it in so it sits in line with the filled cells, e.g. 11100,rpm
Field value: 1200,rpm
